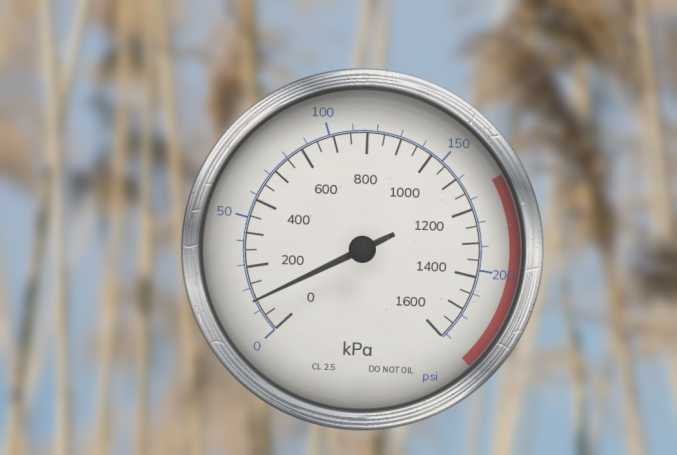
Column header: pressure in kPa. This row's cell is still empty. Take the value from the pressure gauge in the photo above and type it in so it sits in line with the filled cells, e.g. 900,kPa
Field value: 100,kPa
